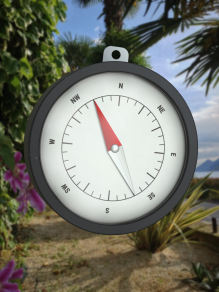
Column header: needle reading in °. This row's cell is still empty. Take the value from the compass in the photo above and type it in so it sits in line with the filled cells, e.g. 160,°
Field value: 330,°
